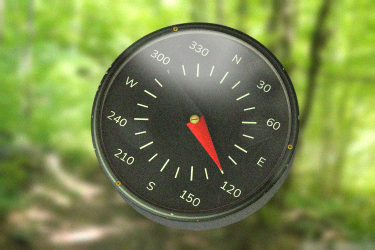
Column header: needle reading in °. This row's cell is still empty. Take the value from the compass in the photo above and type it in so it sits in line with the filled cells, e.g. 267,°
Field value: 120,°
